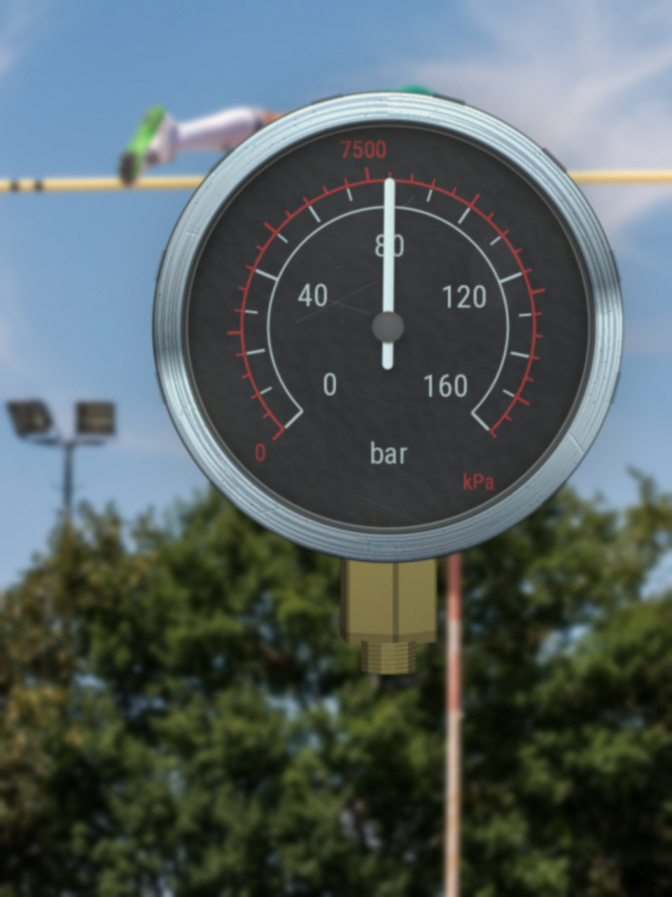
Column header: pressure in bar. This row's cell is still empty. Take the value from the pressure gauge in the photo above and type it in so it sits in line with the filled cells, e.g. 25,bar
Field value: 80,bar
